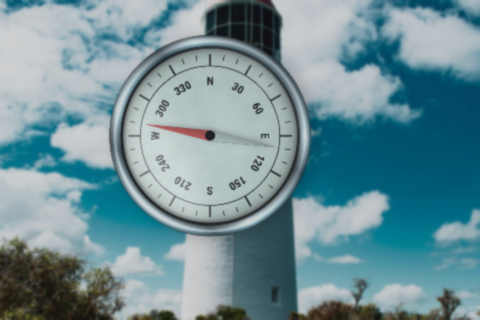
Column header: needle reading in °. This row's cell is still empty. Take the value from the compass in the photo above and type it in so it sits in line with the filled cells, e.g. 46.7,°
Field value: 280,°
